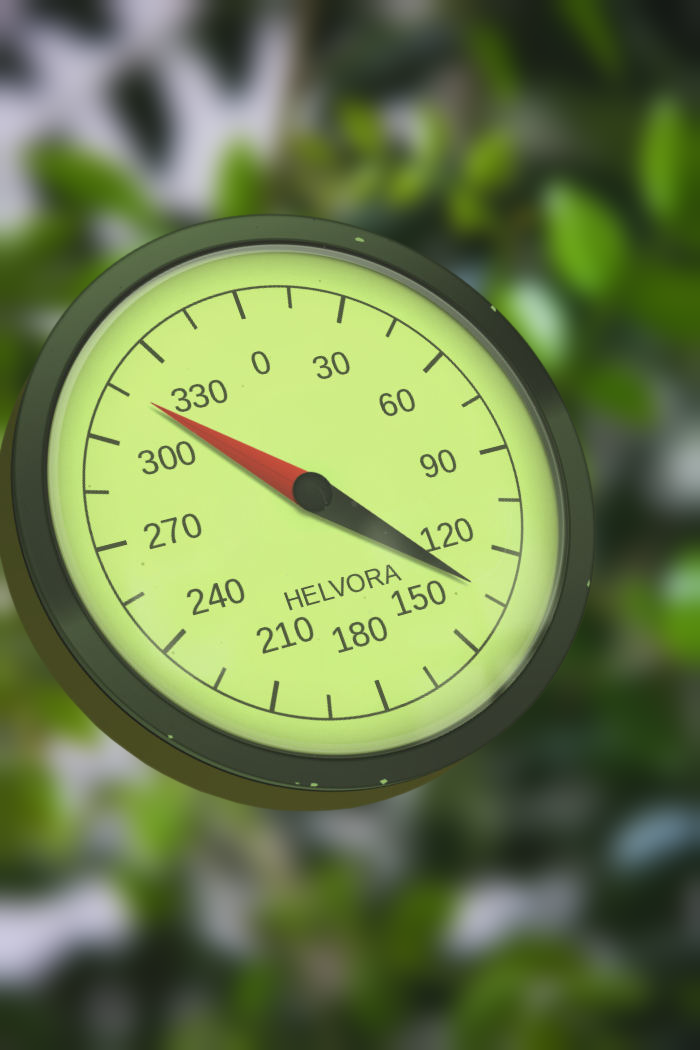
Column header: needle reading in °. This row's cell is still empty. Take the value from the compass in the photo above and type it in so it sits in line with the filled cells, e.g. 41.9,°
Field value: 315,°
